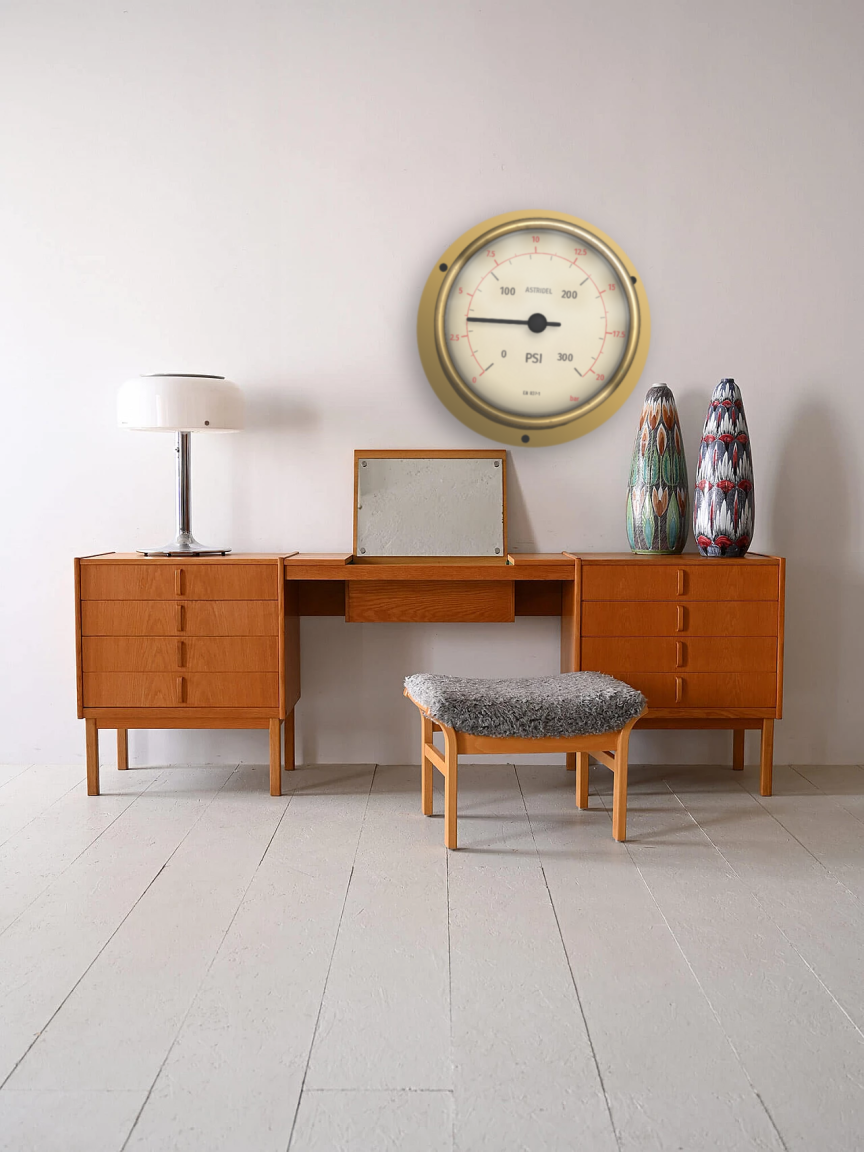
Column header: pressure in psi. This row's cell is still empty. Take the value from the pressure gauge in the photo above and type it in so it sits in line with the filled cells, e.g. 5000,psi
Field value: 50,psi
